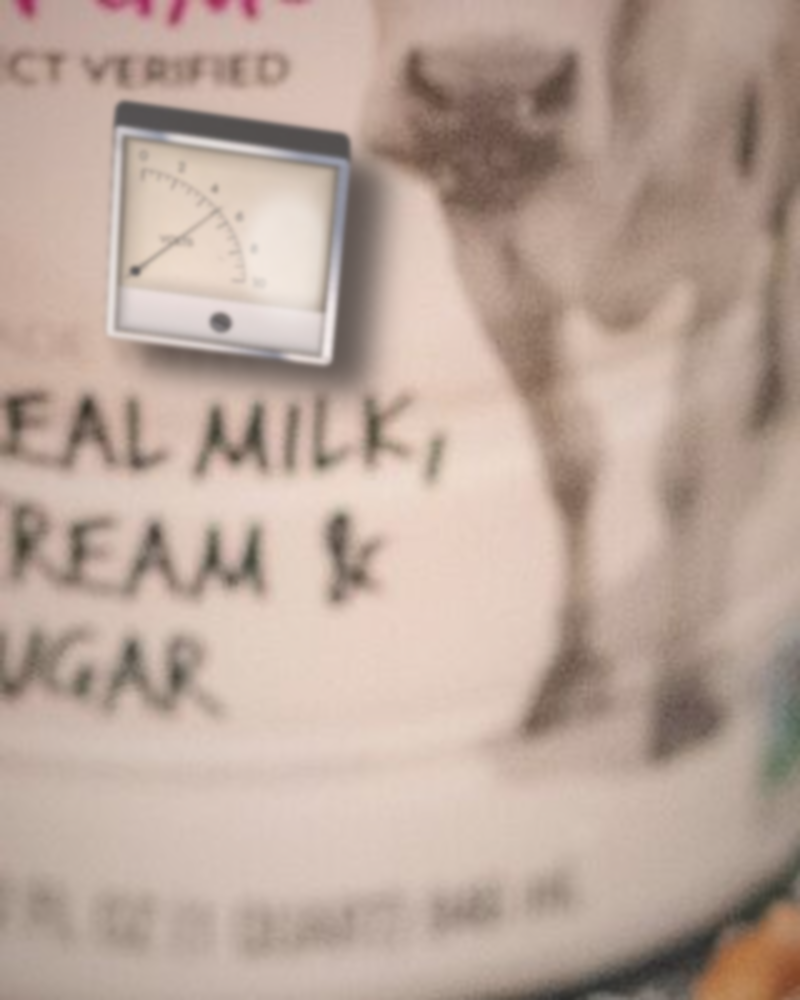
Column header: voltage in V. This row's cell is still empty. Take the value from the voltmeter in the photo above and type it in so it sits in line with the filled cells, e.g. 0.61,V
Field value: 5,V
